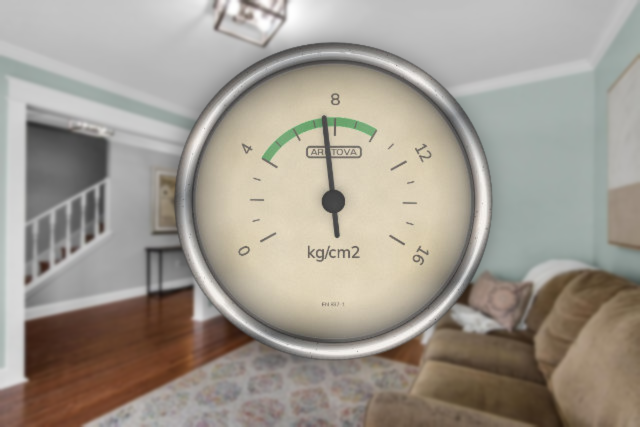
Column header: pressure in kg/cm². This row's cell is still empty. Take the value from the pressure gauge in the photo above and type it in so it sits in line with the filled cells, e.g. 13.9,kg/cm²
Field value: 7.5,kg/cm²
